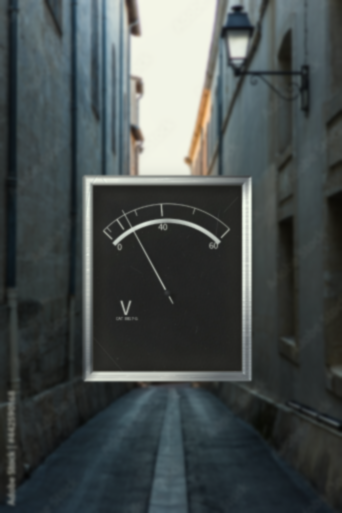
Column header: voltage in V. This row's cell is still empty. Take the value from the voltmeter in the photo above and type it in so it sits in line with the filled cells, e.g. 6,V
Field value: 25,V
